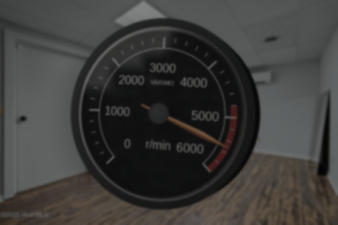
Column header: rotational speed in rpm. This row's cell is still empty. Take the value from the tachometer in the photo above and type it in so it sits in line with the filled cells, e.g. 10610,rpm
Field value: 5500,rpm
